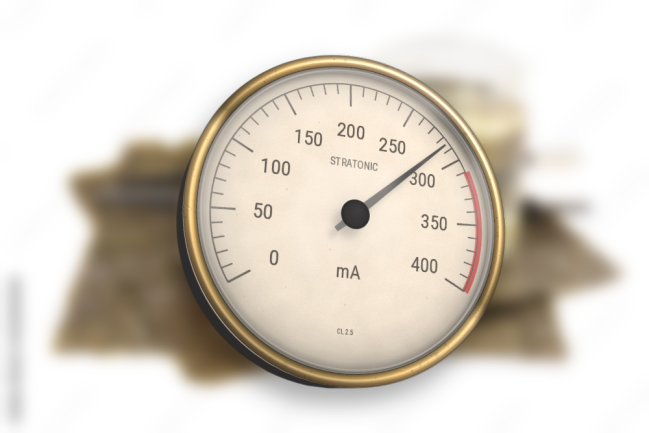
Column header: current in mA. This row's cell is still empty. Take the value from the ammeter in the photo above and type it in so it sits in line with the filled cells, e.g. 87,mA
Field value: 285,mA
